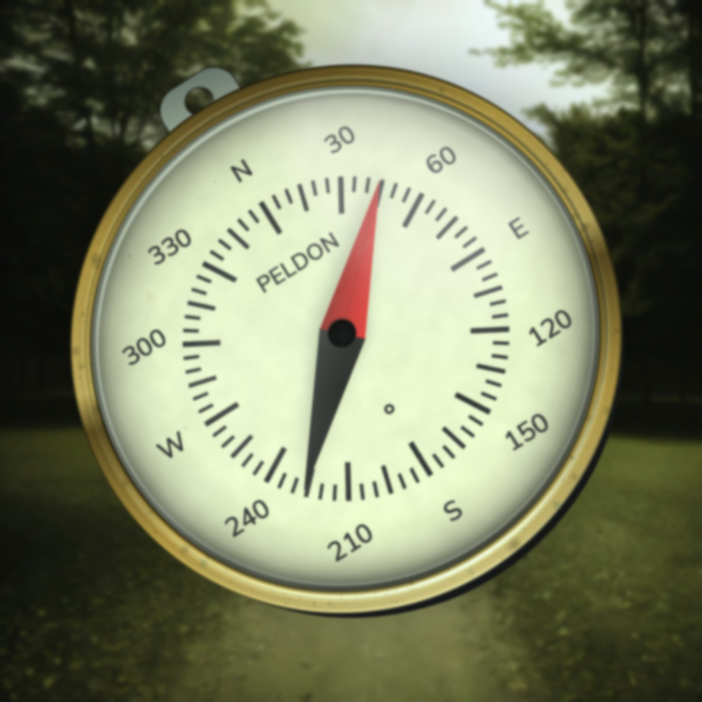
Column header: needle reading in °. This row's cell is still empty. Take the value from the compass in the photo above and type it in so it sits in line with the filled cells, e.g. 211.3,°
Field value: 45,°
